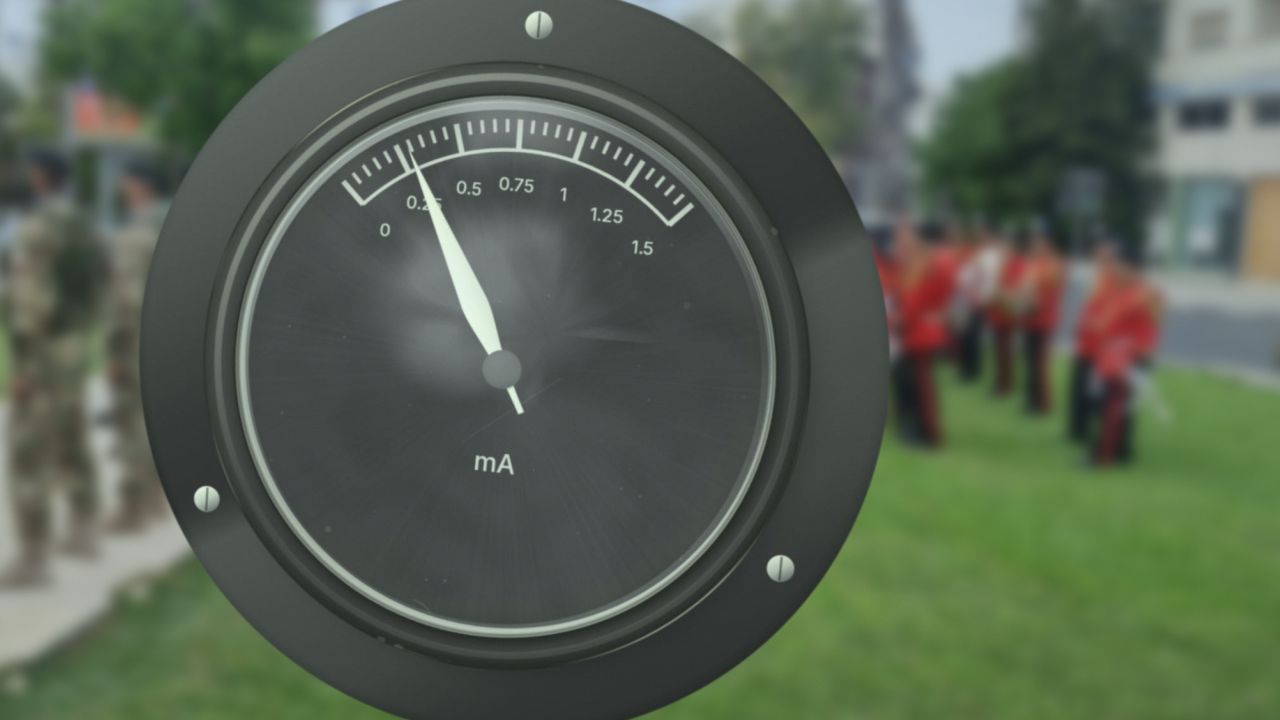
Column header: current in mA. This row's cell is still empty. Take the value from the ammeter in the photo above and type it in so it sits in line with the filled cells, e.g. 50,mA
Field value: 0.3,mA
